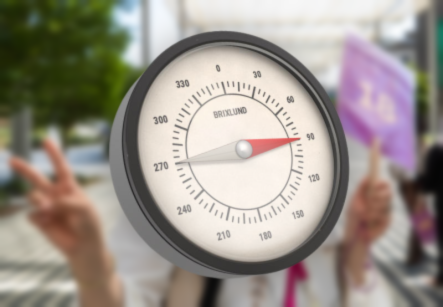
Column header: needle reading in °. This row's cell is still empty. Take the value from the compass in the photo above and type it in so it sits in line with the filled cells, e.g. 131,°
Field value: 90,°
